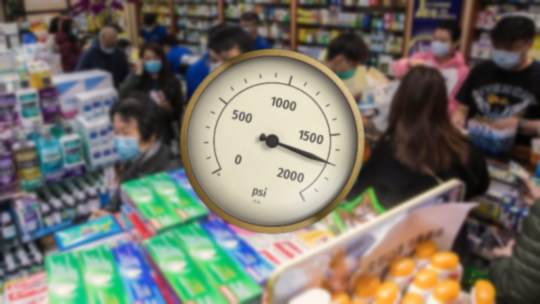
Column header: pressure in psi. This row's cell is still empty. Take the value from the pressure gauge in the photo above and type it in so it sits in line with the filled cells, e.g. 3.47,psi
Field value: 1700,psi
